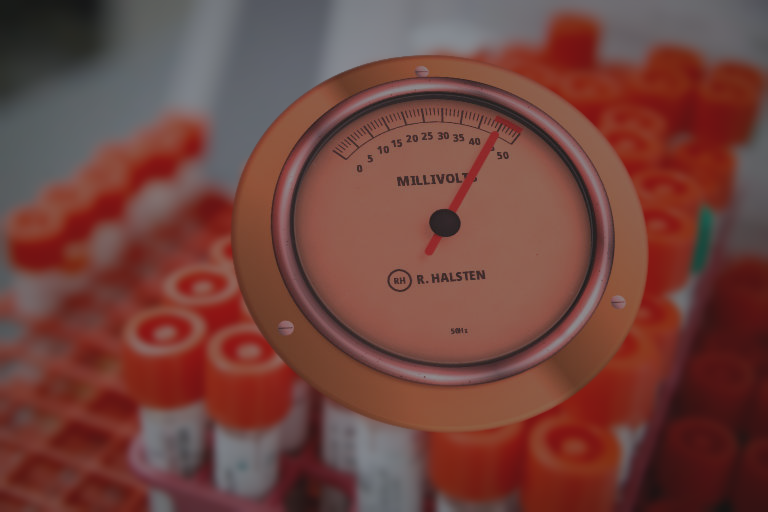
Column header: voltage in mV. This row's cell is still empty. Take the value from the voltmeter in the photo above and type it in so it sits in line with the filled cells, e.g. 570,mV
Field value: 45,mV
